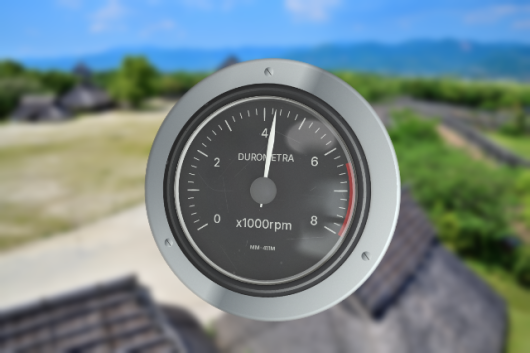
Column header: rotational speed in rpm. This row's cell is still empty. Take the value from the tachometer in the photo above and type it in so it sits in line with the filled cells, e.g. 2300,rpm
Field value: 4300,rpm
